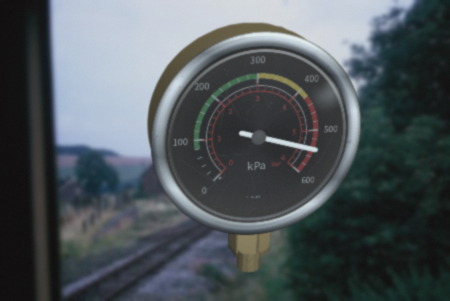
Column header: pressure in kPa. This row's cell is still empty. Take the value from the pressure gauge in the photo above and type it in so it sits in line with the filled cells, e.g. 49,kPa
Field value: 540,kPa
